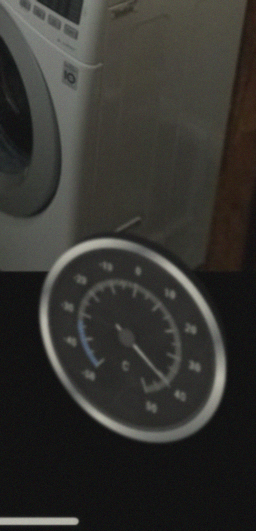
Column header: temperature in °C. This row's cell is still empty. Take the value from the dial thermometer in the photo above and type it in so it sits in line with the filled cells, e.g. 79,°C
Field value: 40,°C
